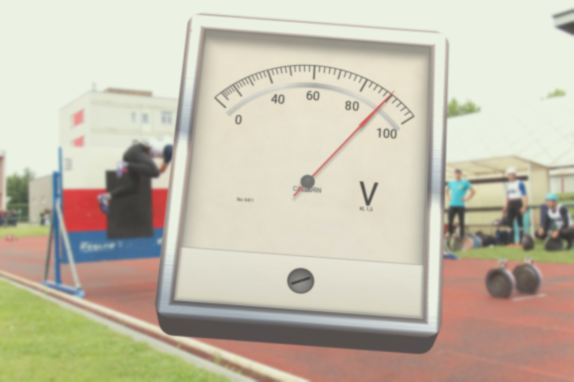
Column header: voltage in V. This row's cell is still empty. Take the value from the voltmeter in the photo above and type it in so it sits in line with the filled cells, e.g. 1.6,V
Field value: 90,V
